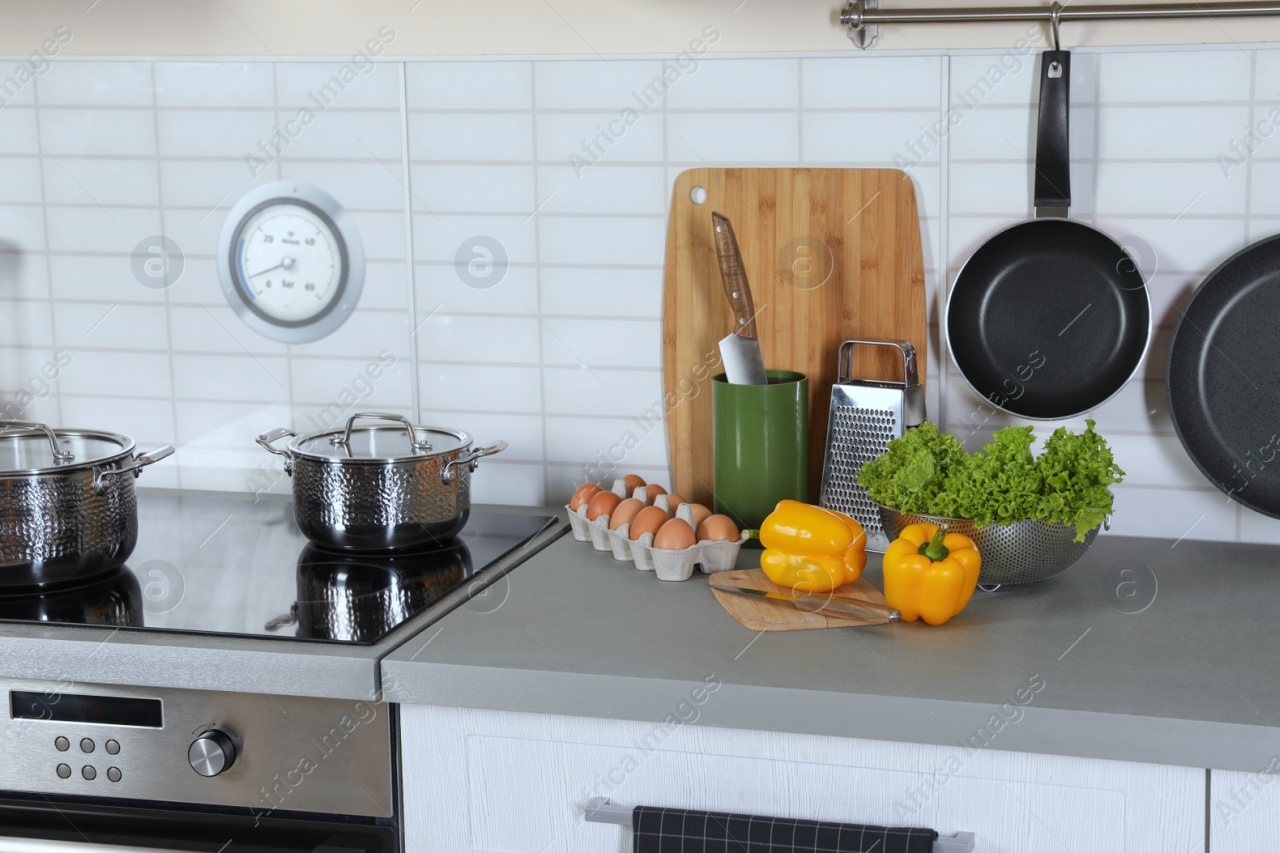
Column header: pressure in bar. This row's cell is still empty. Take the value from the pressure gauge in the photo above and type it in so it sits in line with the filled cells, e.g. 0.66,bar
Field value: 5,bar
